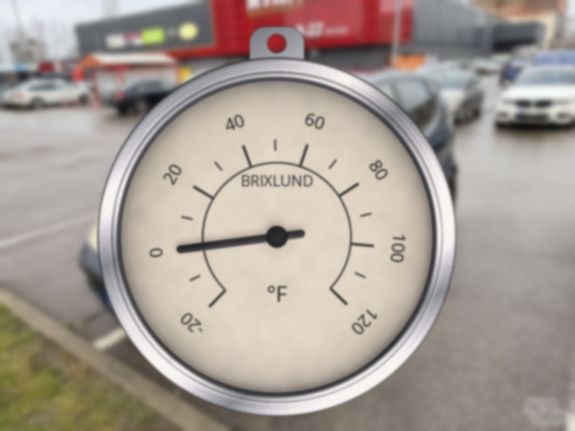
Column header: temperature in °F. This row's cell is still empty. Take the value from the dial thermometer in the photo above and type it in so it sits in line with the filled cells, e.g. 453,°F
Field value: 0,°F
